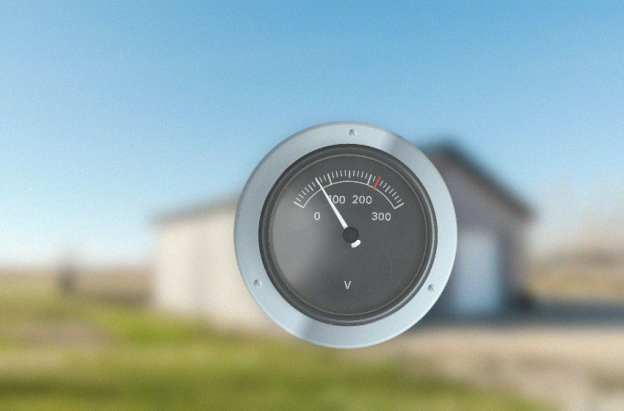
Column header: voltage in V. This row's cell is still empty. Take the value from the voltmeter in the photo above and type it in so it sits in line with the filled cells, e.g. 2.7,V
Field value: 70,V
